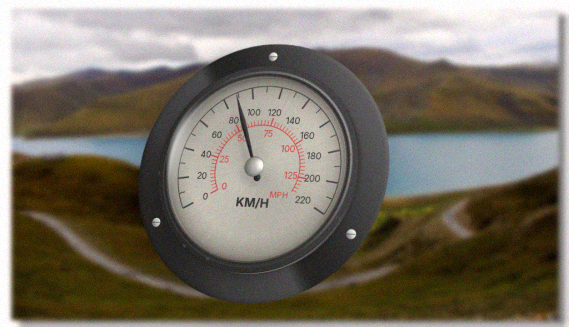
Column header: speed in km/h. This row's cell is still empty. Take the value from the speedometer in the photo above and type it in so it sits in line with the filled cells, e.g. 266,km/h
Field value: 90,km/h
